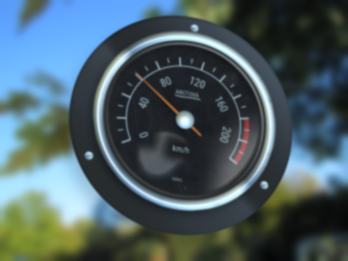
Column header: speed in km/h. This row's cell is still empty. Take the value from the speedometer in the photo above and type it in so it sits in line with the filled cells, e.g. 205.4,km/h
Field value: 60,km/h
